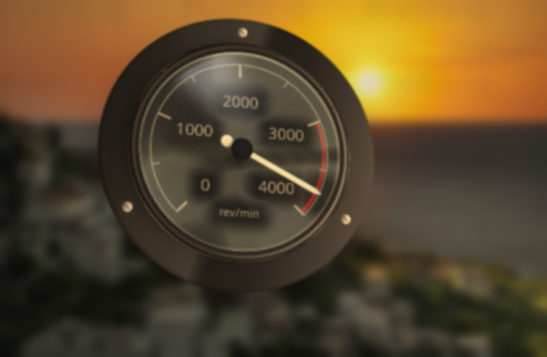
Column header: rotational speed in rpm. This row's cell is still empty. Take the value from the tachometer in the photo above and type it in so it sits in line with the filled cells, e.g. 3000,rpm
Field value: 3750,rpm
